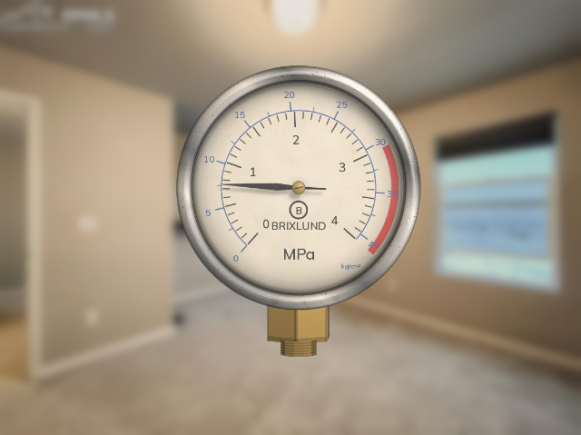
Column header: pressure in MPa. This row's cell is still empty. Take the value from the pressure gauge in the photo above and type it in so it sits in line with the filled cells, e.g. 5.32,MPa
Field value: 0.75,MPa
